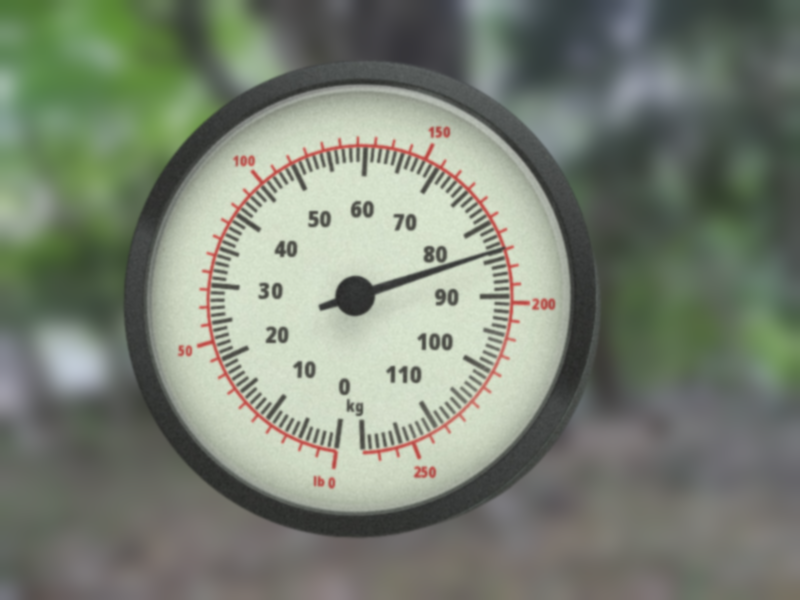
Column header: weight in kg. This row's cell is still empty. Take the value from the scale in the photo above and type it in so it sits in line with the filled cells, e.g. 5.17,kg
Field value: 84,kg
